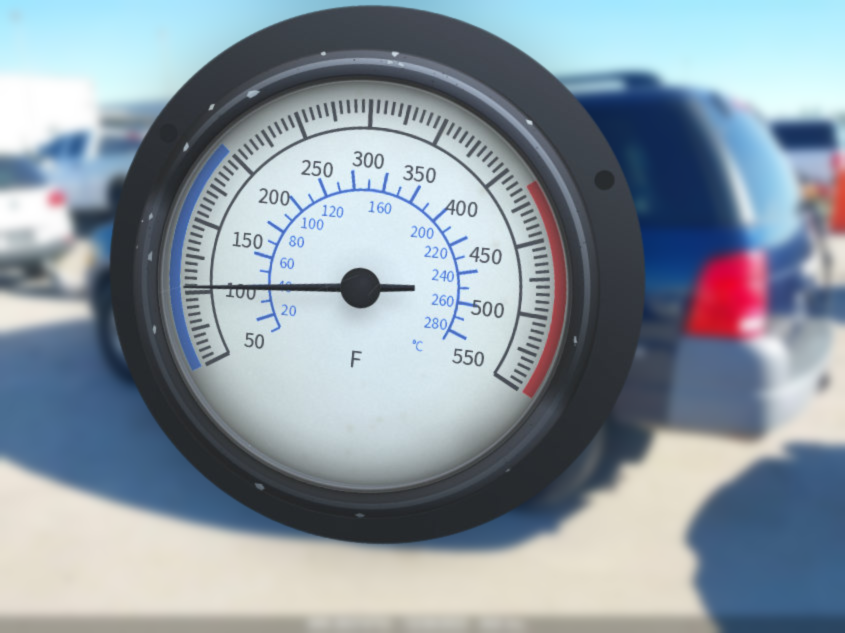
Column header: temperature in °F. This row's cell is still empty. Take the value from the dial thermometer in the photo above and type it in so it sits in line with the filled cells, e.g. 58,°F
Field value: 105,°F
